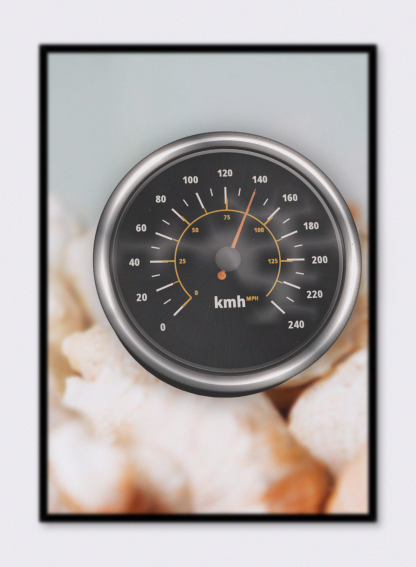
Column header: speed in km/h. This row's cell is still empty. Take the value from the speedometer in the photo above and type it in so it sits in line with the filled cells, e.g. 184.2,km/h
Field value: 140,km/h
